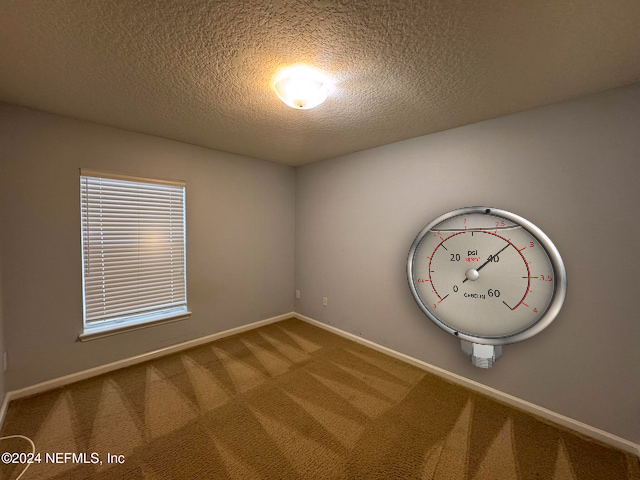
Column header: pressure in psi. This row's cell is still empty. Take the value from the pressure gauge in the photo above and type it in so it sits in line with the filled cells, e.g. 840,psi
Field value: 40,psi
